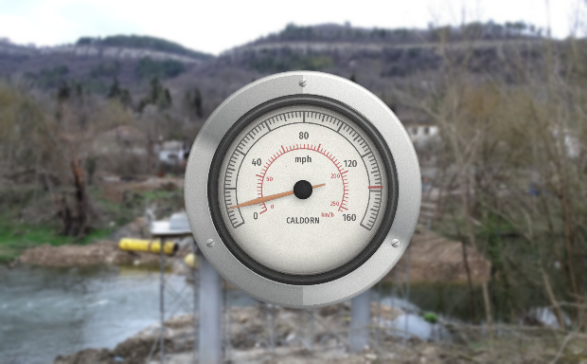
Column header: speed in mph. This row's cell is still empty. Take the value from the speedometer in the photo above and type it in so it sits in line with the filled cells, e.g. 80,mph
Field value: 10,mph
